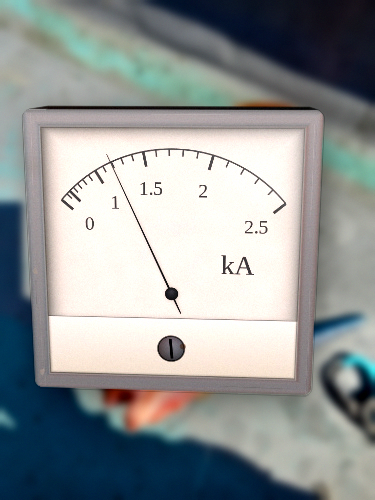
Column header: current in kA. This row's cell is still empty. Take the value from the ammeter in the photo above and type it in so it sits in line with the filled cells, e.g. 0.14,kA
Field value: 1.2,kA
